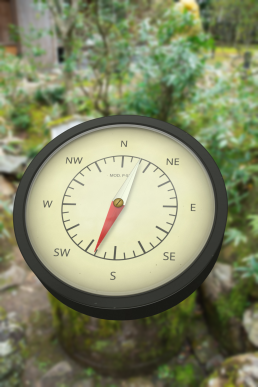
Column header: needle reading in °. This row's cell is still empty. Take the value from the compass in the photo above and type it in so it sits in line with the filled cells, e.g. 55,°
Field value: 200,°
